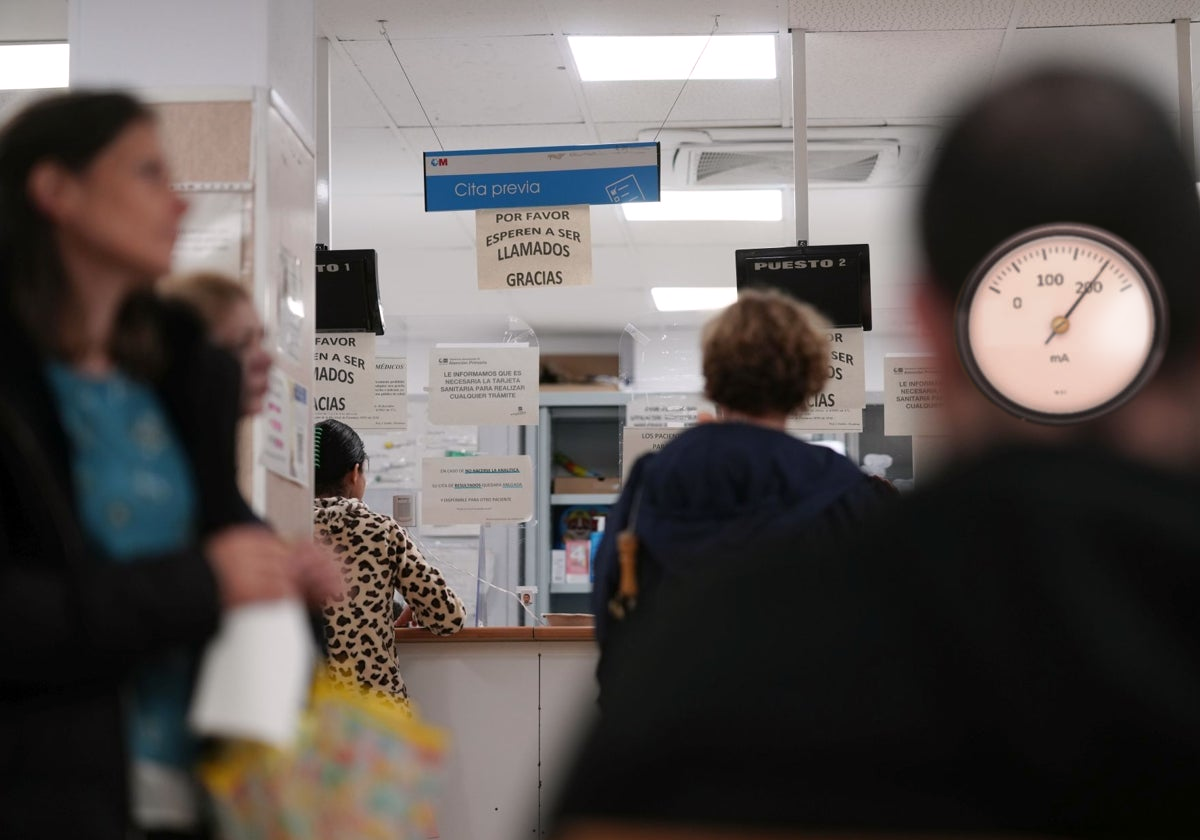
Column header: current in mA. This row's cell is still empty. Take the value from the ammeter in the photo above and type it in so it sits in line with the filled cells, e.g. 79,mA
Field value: 200,mA
